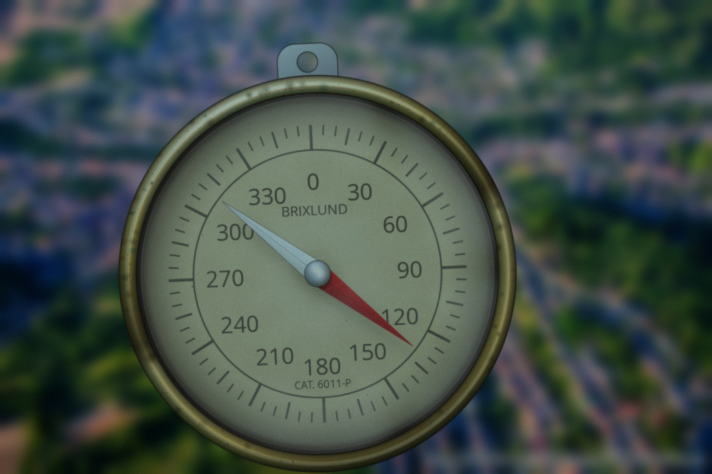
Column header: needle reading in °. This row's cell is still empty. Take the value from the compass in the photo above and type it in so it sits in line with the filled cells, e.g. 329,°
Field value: 130,°
